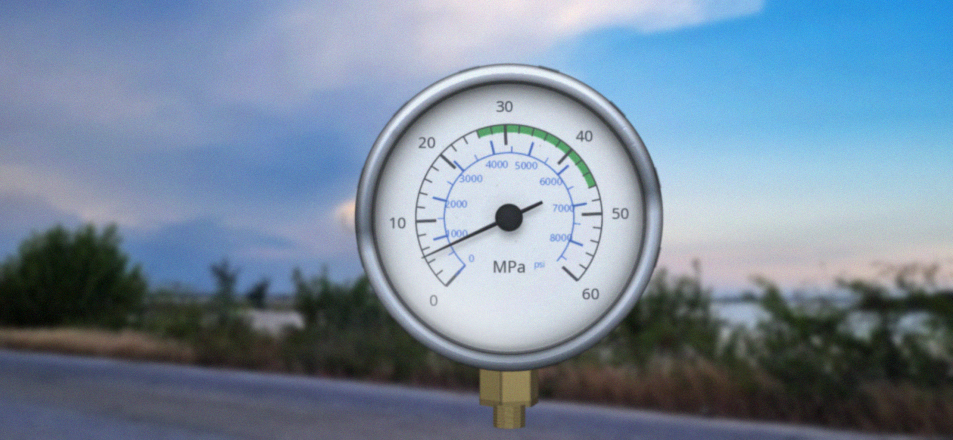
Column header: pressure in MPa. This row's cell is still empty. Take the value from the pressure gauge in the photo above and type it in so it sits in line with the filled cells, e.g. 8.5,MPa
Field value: 5,MPa
